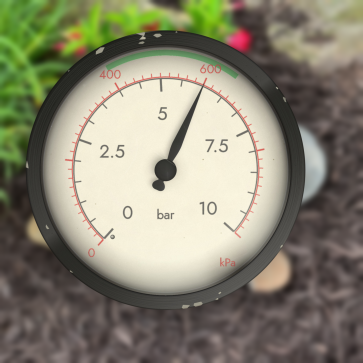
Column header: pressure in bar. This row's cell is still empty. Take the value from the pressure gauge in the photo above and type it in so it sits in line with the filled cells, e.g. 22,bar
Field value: 6,bar
